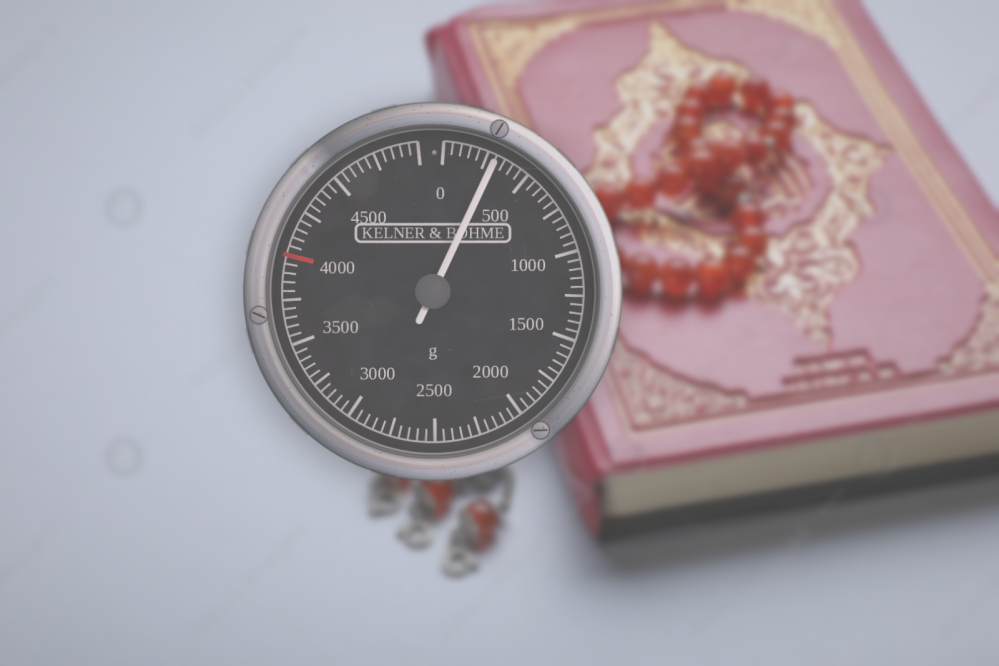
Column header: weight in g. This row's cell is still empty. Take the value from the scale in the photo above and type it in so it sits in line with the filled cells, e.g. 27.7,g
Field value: 300,g
